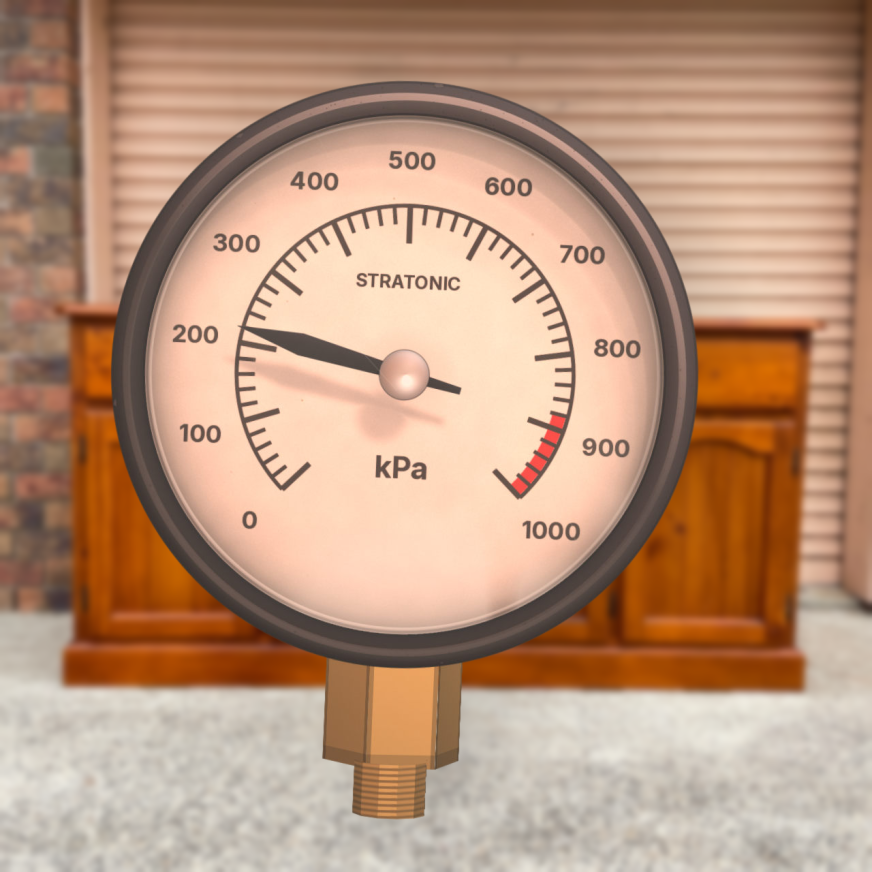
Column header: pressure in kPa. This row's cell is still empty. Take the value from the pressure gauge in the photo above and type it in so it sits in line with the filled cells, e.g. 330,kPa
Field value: 220,kPa
